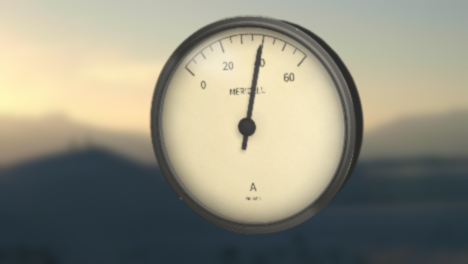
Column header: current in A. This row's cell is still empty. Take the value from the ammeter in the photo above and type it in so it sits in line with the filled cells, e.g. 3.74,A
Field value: 40,A
